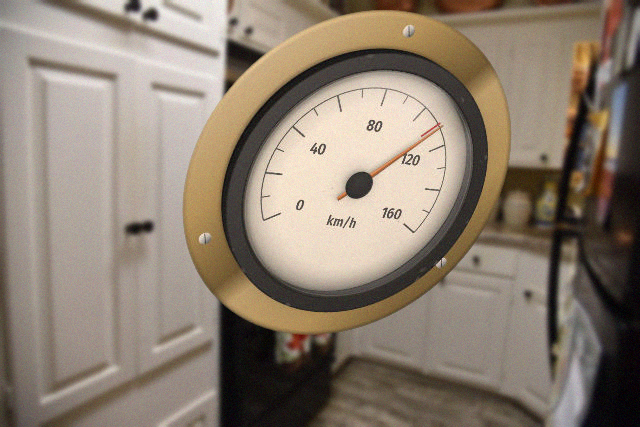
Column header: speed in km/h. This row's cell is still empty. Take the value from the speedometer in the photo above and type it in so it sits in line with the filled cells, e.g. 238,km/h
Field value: 110,km/h
